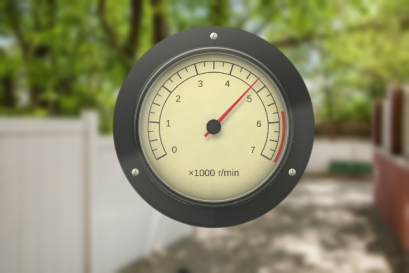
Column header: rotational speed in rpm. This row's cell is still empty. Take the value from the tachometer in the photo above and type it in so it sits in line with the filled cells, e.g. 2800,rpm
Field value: 4750,rpm
